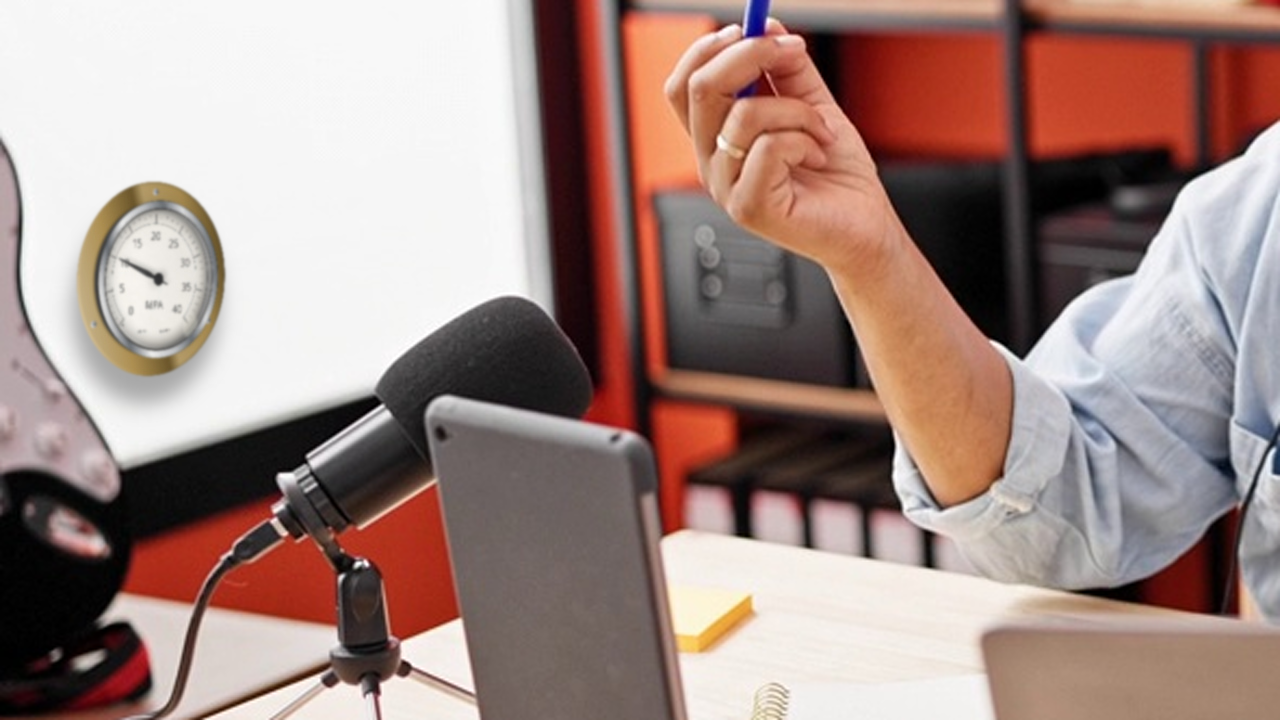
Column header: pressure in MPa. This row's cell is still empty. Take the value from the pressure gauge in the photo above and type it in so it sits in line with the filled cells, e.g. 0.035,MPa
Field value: 10,MPa
